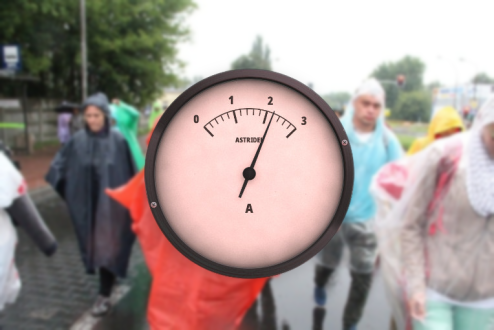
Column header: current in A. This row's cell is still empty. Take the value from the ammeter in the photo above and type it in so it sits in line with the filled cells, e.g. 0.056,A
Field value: 2.2,A
